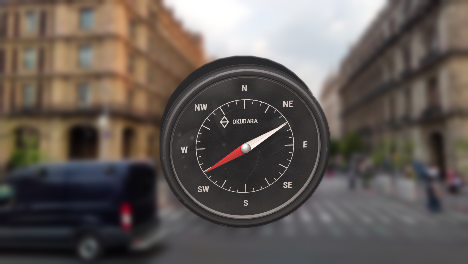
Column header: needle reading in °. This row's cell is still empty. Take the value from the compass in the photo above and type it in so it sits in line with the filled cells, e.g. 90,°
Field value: 240,°
